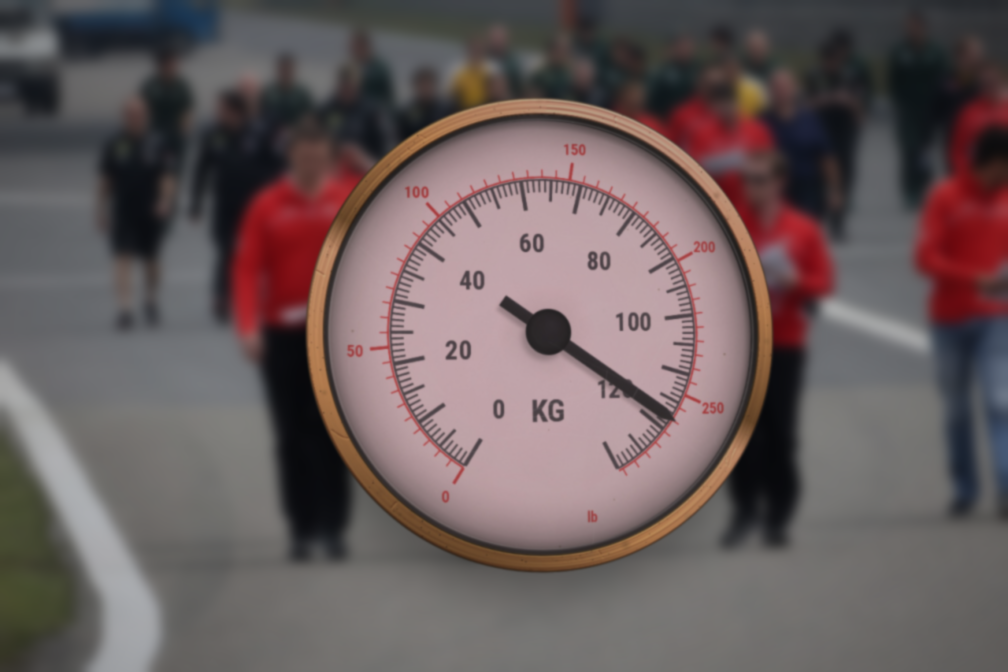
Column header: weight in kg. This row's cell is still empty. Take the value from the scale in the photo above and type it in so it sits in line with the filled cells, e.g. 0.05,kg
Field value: 118,kg
